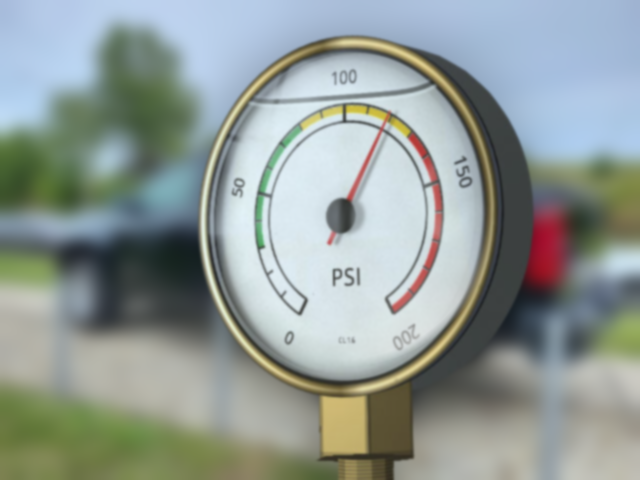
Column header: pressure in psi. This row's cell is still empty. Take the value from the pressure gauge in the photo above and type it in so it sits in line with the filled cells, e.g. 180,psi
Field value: 120,psi
